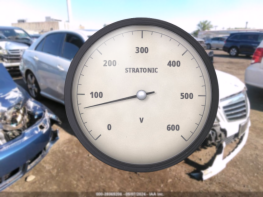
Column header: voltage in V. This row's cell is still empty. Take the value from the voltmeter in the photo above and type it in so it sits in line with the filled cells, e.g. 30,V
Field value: 70,V
